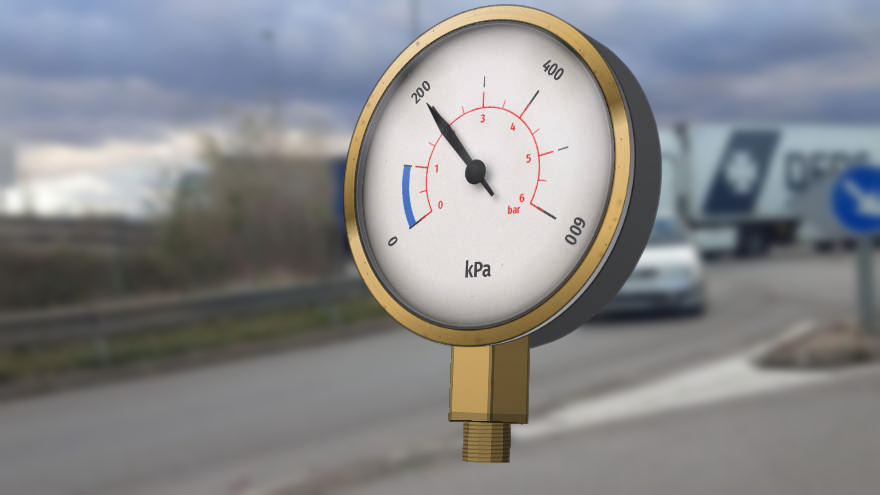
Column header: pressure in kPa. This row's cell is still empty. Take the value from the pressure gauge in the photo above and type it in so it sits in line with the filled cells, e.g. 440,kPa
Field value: 200,kPa
